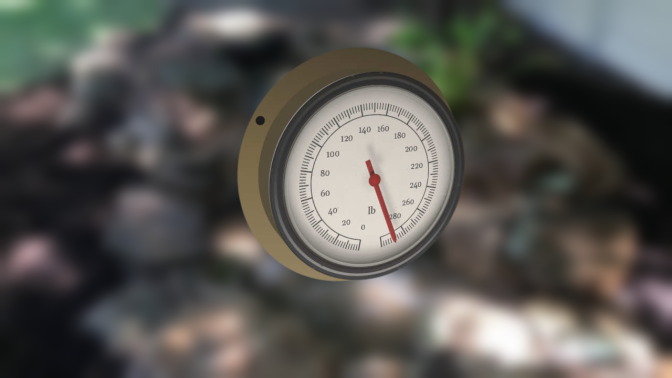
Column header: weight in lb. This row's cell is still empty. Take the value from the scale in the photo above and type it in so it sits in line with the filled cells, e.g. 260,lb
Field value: 290,lb
